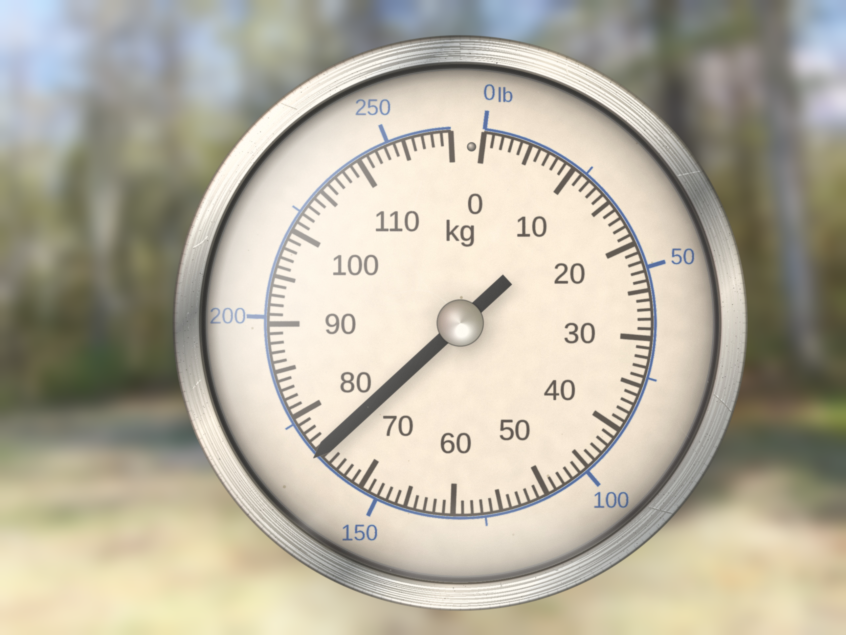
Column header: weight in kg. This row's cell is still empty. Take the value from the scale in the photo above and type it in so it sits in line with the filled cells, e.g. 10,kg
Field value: 75.5,kg
